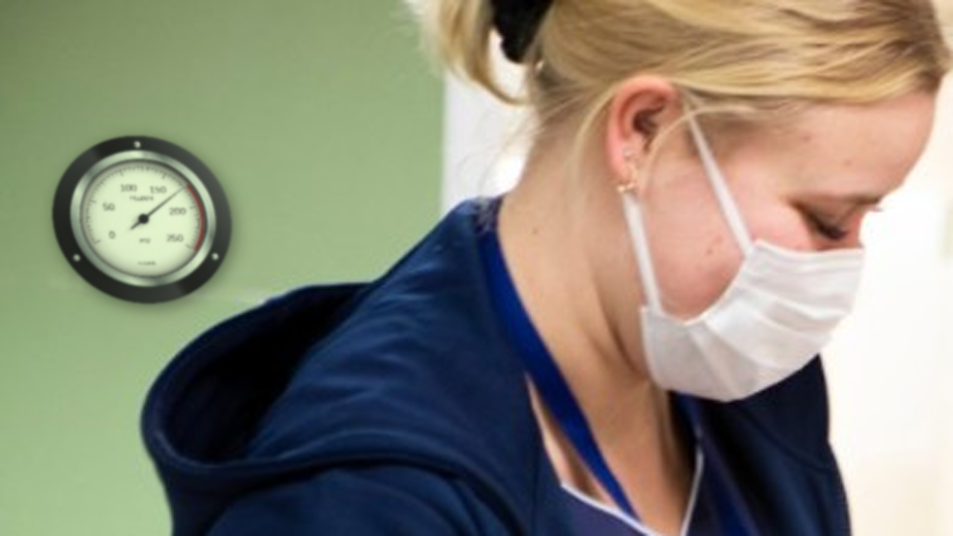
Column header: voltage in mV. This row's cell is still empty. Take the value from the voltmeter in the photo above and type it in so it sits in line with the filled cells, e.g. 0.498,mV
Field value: 175,mV
